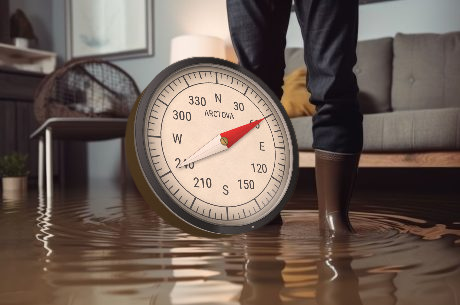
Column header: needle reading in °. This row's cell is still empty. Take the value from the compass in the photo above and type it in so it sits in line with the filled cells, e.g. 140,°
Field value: 60,°
